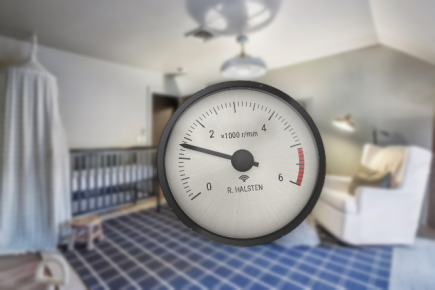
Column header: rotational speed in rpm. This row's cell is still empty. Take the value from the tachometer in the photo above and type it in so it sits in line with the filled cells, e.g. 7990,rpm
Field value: 1300,rpm
